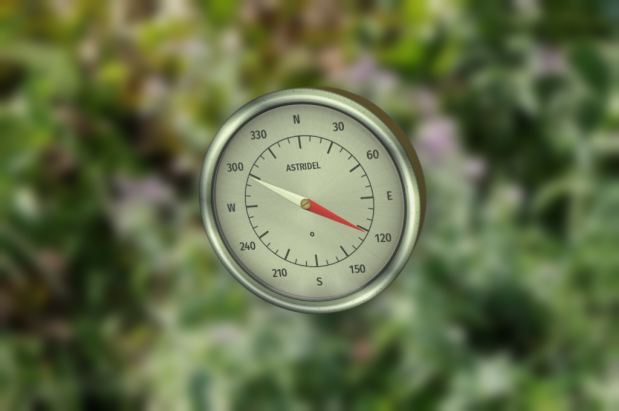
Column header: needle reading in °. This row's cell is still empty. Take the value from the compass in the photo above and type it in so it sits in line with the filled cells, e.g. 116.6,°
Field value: 120,°
